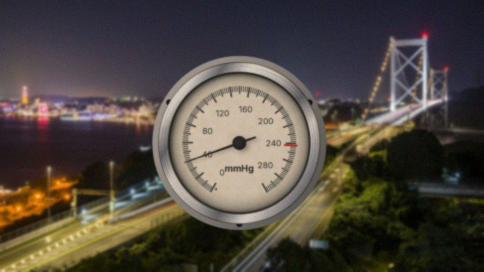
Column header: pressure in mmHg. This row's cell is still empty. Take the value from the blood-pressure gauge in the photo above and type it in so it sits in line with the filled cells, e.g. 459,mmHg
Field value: 40,mmHg
